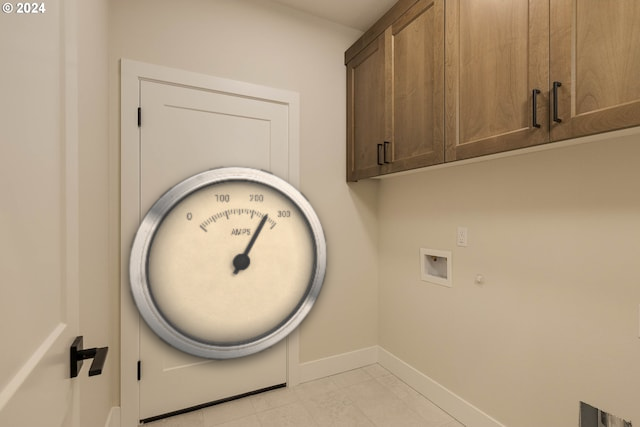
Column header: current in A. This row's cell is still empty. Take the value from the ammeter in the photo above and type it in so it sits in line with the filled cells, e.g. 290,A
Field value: 250,A
